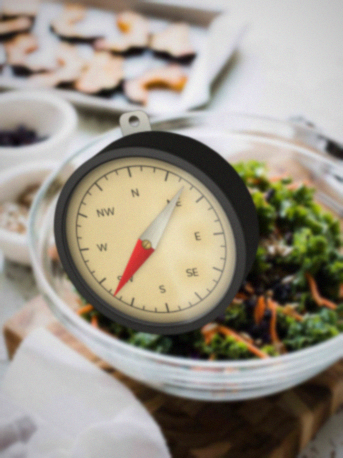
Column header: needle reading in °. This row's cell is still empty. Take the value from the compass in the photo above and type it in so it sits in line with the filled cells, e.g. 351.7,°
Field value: 225,°
